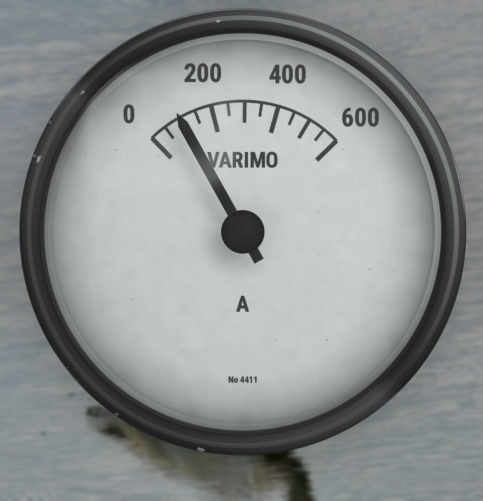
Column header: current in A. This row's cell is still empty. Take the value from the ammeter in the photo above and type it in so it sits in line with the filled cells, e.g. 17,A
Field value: 100,A
